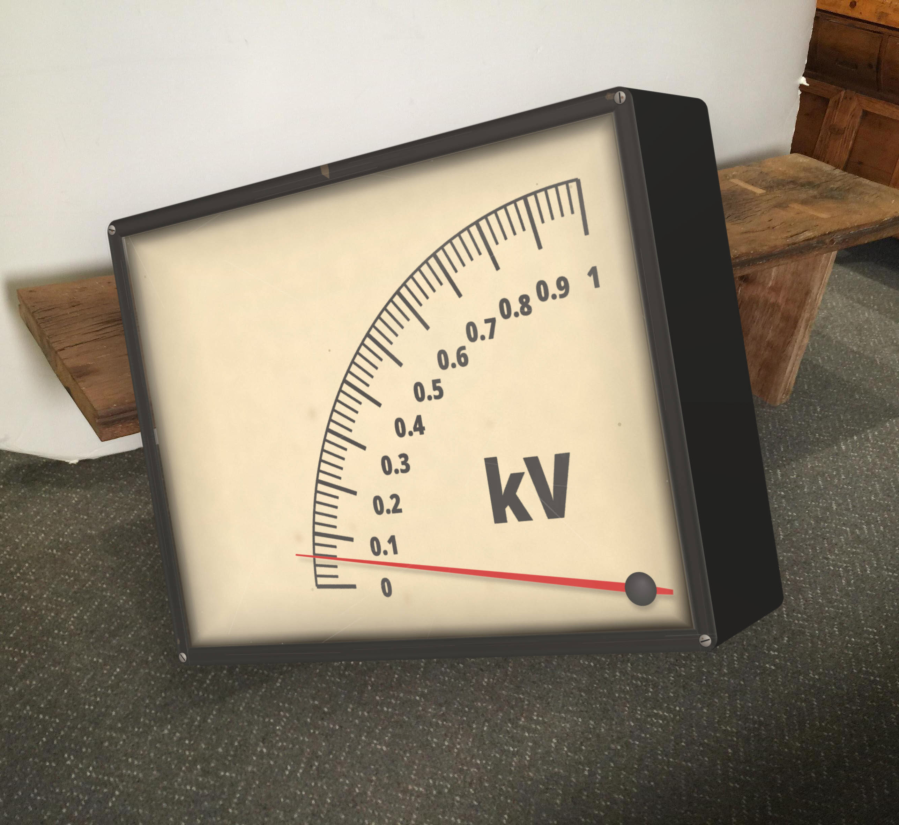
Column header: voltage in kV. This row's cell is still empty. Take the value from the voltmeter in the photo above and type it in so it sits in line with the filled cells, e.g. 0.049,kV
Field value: 0.06,kV
